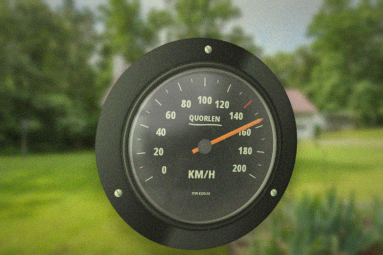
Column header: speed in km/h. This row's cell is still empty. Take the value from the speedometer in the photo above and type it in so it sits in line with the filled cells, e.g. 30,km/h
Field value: 155,km/h
